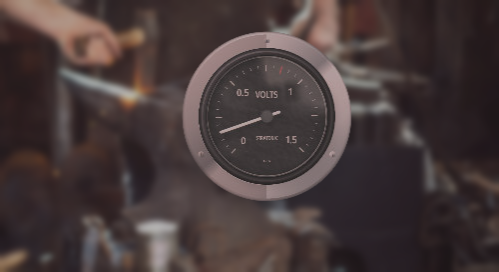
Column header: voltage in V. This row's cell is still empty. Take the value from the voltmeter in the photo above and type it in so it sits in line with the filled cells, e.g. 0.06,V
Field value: 0.15,V
